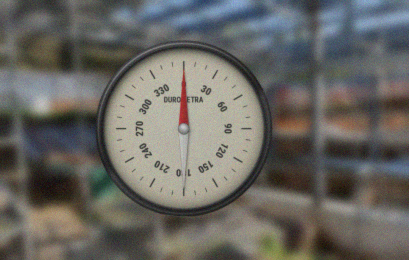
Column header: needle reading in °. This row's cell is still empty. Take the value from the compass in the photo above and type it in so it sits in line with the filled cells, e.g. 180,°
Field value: 0,°
